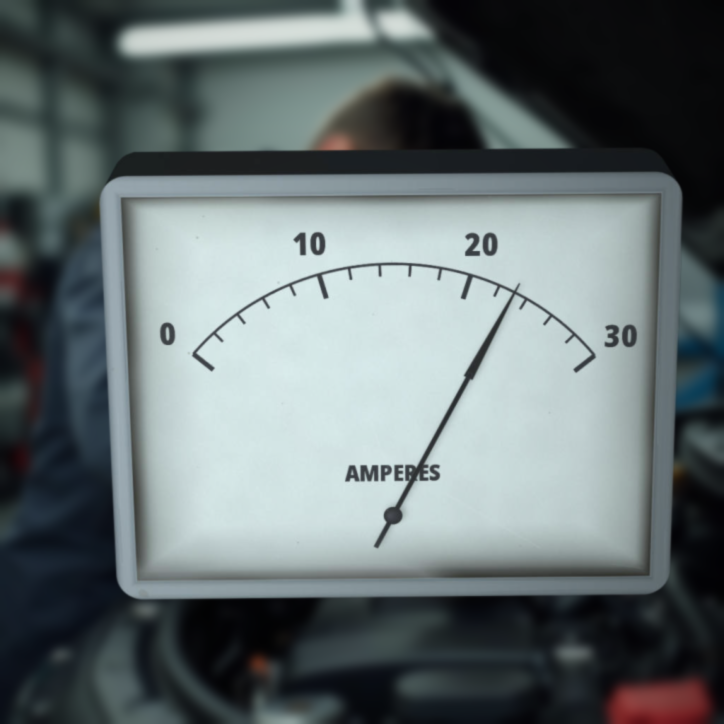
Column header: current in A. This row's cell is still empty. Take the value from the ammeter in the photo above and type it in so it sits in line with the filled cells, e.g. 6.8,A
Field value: 23,A
